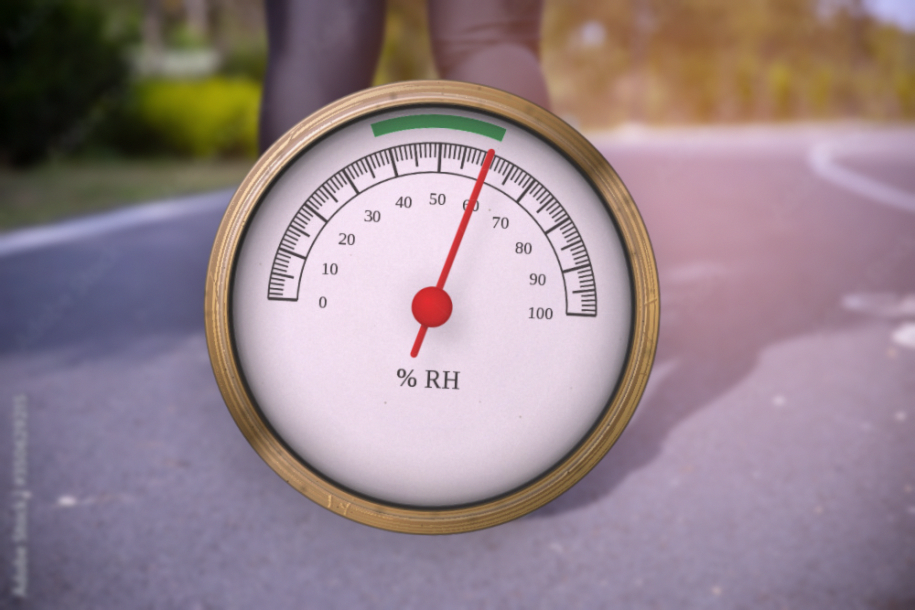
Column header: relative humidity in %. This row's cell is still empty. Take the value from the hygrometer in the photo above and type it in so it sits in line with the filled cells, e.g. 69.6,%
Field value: 60,%
